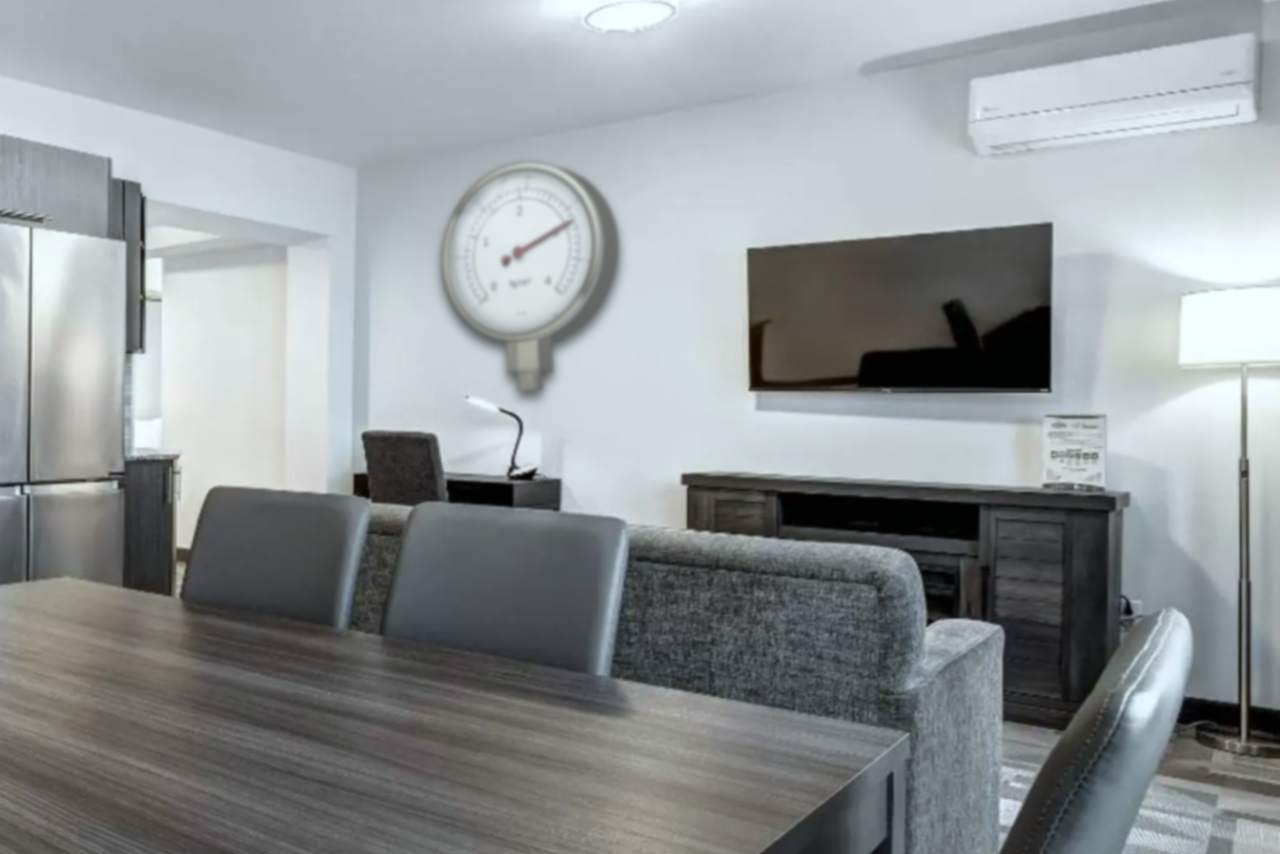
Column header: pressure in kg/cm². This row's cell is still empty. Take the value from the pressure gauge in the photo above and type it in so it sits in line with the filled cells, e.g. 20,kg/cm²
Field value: 3,kg/cm²
